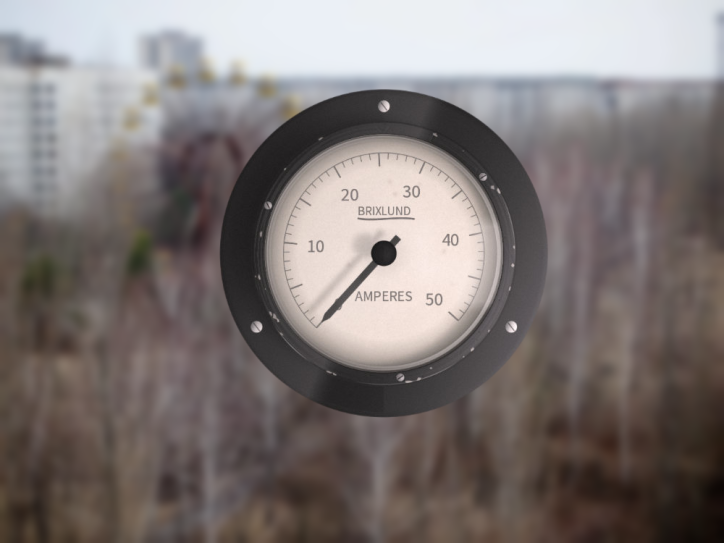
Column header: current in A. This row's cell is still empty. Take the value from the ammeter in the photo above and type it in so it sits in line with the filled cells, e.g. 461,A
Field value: 0,A
